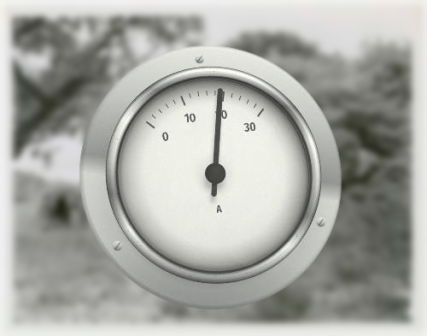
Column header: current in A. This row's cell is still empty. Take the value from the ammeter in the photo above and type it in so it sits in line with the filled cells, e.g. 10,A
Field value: 19,A
